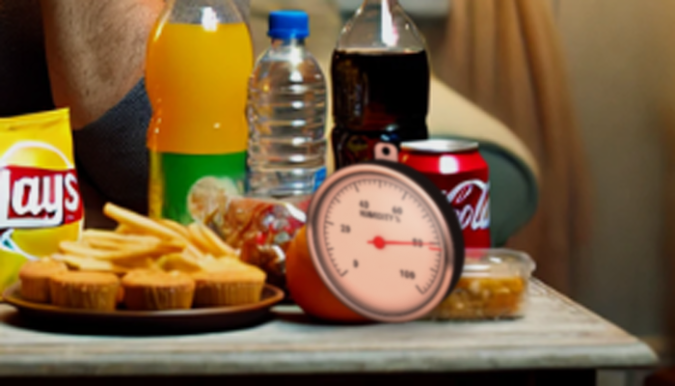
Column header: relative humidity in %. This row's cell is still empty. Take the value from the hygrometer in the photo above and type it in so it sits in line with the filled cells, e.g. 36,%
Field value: 80,%
